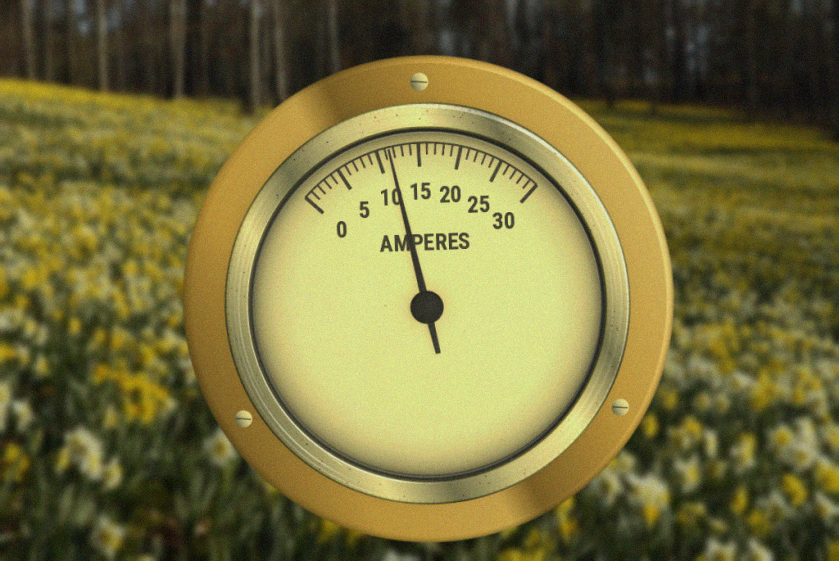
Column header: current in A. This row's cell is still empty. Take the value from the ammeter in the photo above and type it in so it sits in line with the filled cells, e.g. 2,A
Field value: 11.5,A
